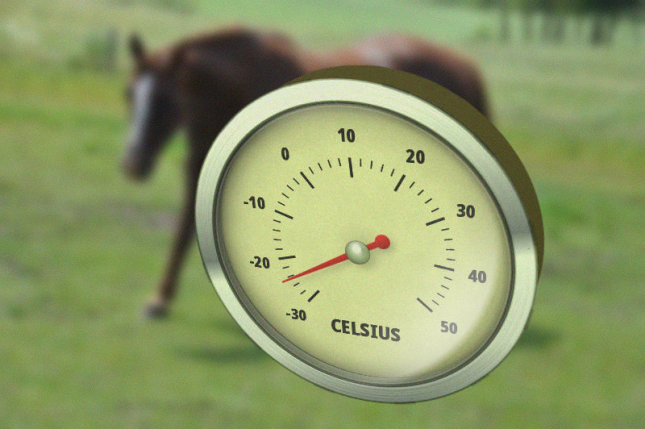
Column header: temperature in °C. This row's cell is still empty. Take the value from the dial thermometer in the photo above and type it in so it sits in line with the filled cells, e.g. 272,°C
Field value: -24,°C
